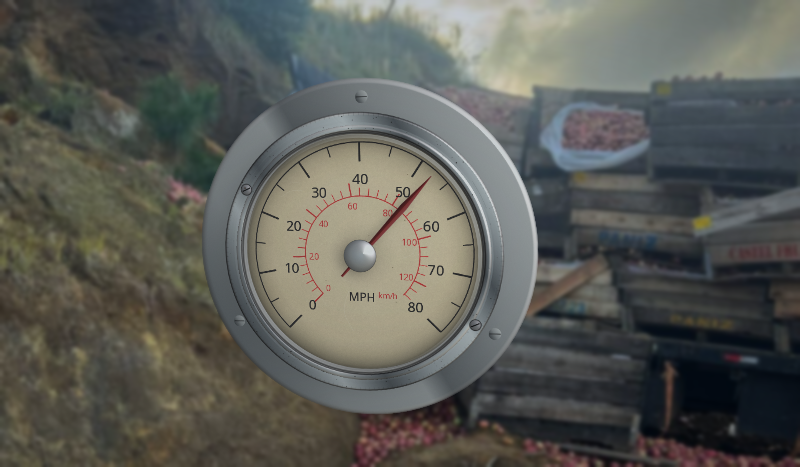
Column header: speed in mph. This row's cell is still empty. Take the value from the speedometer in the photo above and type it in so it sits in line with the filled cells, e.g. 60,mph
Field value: 52.5,mph
